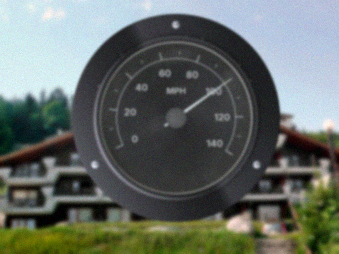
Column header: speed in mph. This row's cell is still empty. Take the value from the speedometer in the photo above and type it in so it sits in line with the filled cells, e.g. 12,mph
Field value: 100,mph
